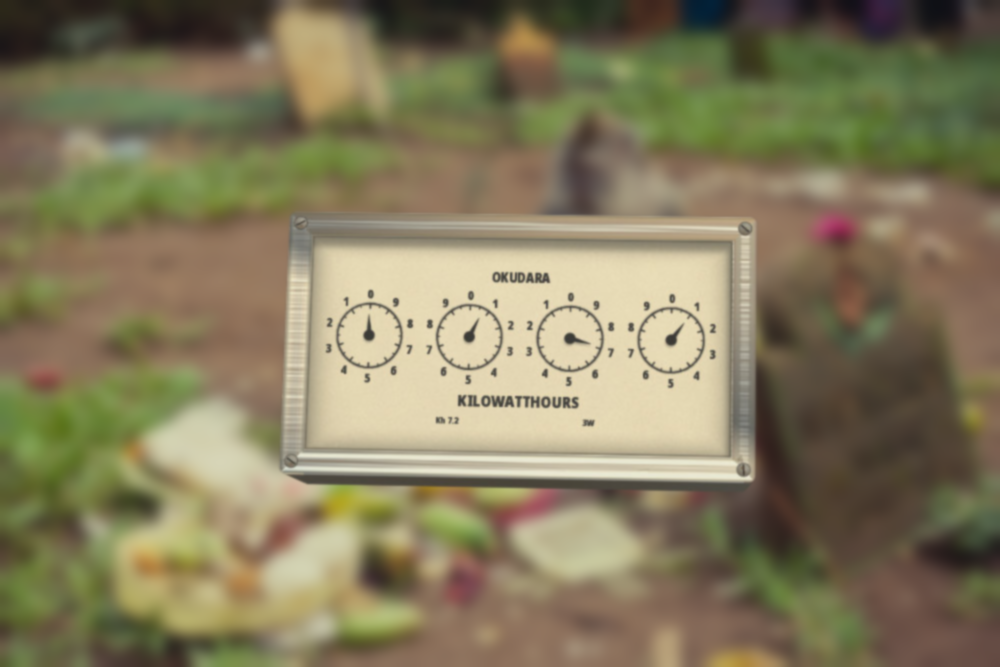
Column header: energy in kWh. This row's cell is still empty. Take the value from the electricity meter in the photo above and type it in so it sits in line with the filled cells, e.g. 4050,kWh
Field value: 71,kWh
